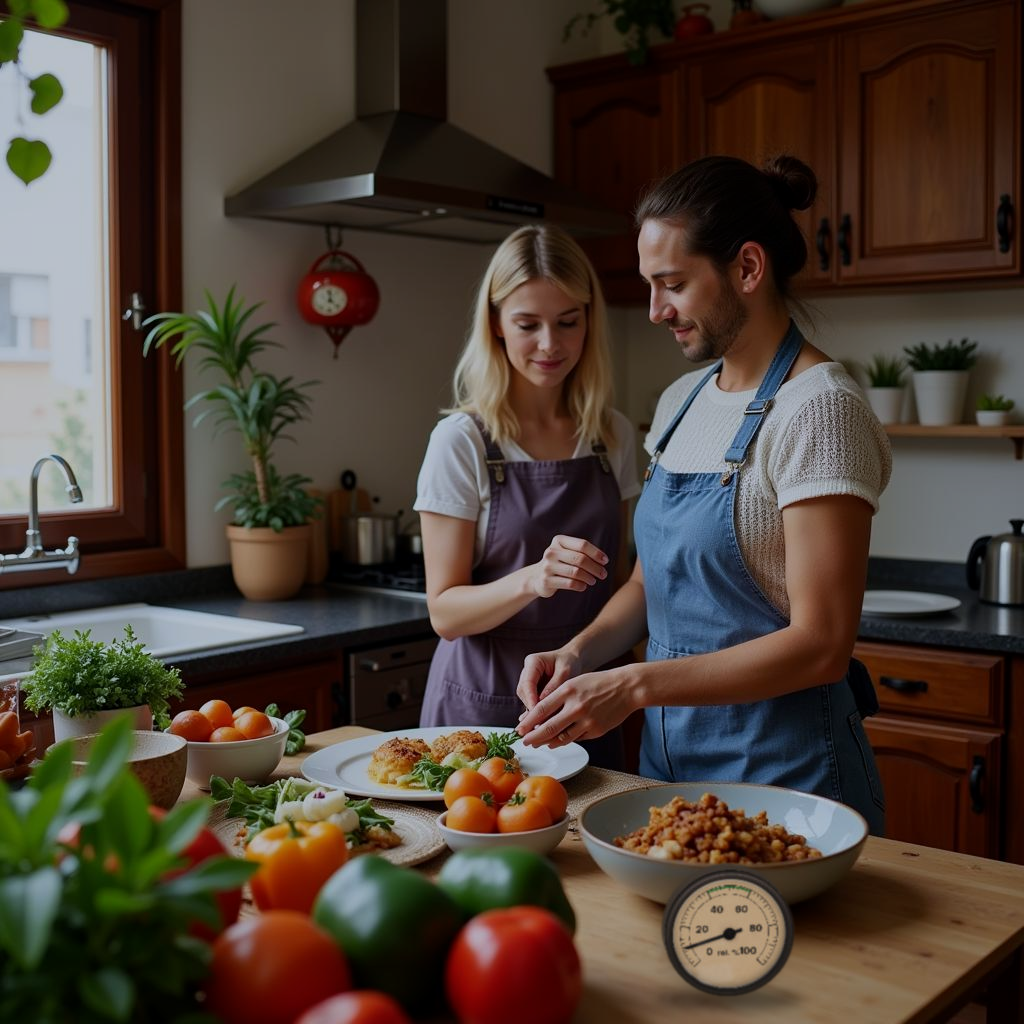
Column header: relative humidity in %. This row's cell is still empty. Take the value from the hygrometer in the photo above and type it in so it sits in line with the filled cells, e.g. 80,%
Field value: 10,%
